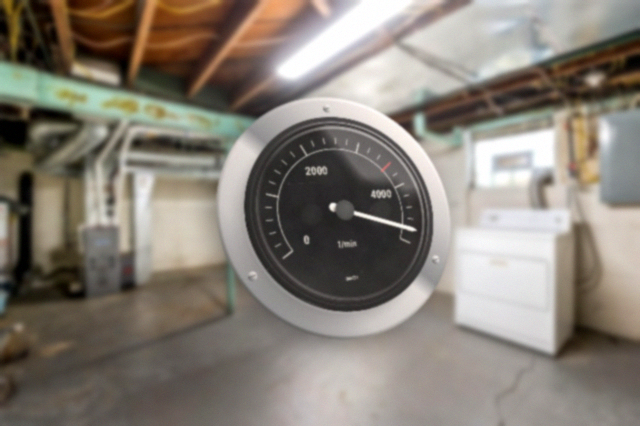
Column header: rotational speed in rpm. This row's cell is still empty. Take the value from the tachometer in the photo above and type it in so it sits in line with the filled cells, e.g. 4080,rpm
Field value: 4800,rpm
